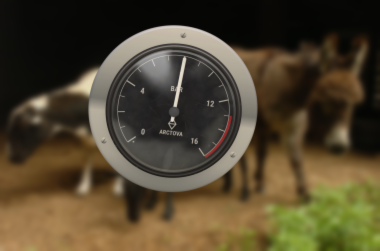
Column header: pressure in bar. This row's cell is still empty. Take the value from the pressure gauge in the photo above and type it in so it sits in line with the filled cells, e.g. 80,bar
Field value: 8,bar
